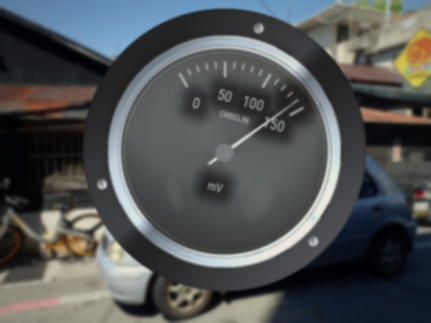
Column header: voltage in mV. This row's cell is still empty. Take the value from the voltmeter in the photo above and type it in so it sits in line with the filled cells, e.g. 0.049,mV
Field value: 140,mV
